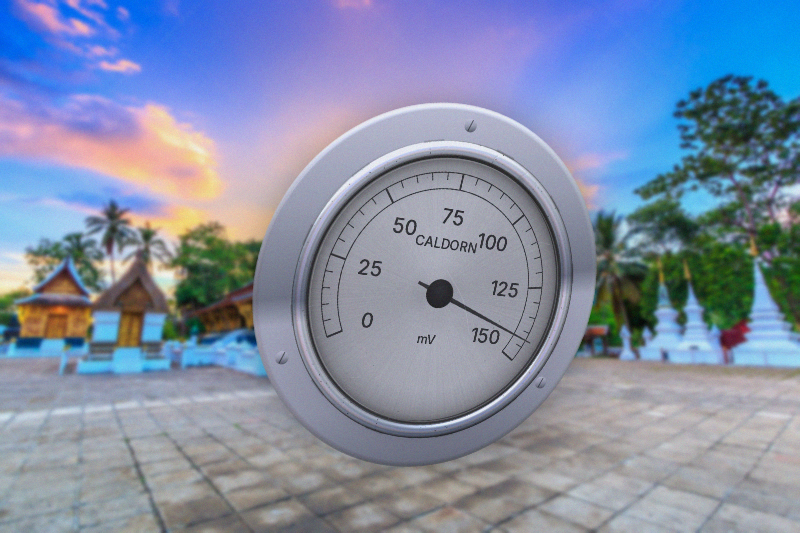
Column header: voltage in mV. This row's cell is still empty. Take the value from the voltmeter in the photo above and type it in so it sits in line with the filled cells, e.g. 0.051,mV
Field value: 142.5,mV
